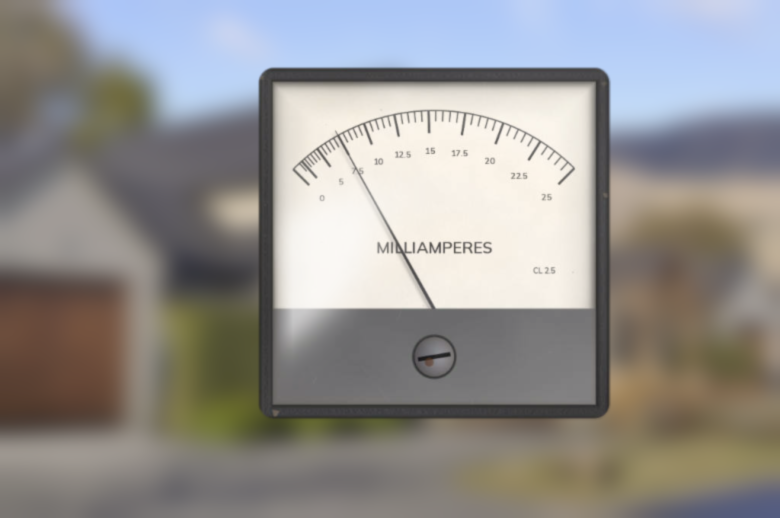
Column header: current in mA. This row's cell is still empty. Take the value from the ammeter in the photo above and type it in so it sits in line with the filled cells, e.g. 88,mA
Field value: 7.5,mA
